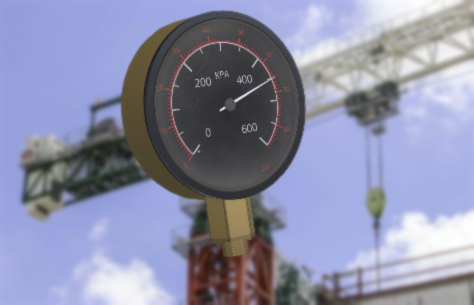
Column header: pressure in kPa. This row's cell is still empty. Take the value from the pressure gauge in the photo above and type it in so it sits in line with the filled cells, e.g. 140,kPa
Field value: 450,kPa
